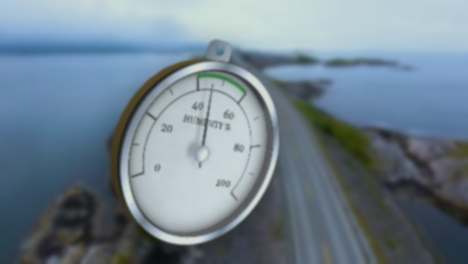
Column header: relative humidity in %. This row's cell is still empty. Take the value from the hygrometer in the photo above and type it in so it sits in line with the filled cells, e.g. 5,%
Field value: 45,%
